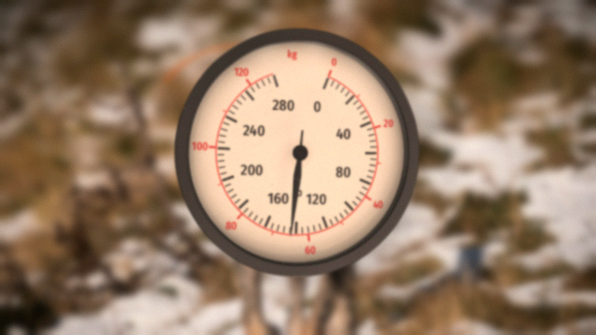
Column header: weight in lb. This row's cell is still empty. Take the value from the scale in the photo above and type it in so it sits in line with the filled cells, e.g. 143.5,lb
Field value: 144,lb
